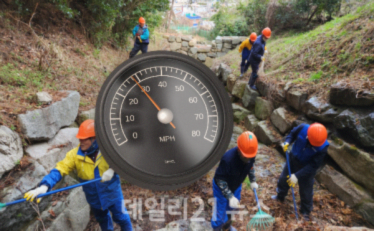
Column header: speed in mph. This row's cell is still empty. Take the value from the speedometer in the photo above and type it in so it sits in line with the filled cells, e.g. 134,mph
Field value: 28,mph
